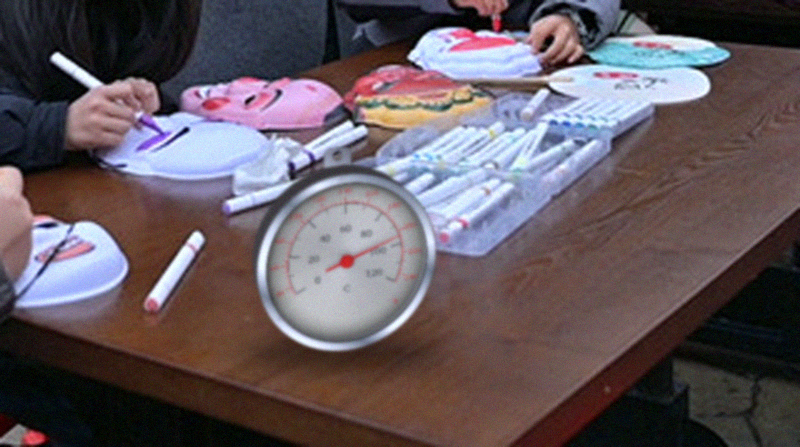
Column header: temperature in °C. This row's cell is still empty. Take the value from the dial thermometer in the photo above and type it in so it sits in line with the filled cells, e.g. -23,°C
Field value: 95,°C
